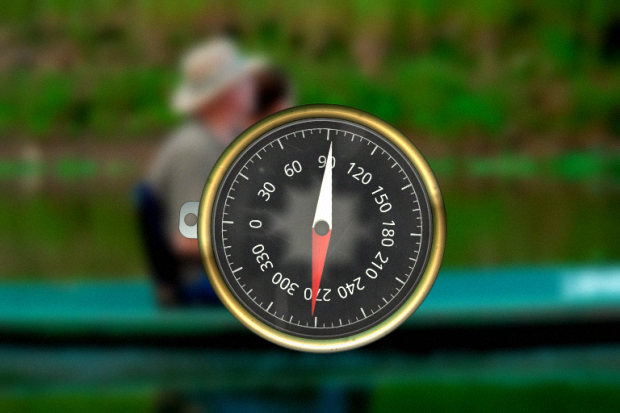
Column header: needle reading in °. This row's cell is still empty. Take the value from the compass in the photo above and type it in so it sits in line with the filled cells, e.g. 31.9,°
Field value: 272.5,°
